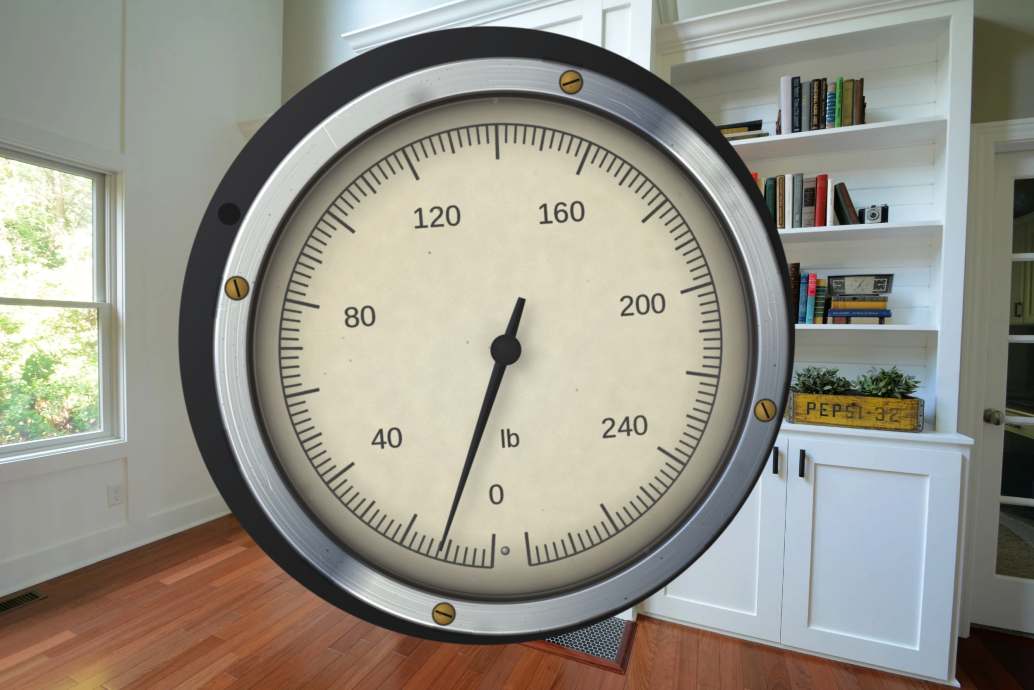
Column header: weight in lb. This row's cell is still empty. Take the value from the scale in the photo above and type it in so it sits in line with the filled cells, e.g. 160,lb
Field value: 12,lb
